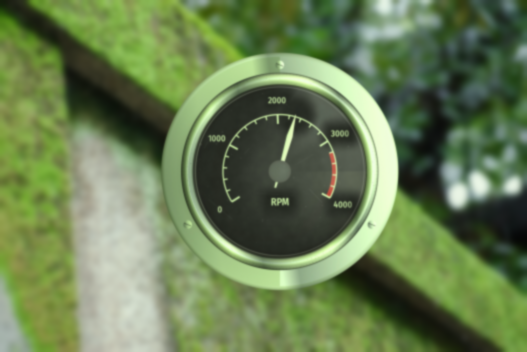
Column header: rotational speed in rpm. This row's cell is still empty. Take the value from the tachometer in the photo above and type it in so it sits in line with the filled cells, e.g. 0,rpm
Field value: 2300,rpm
